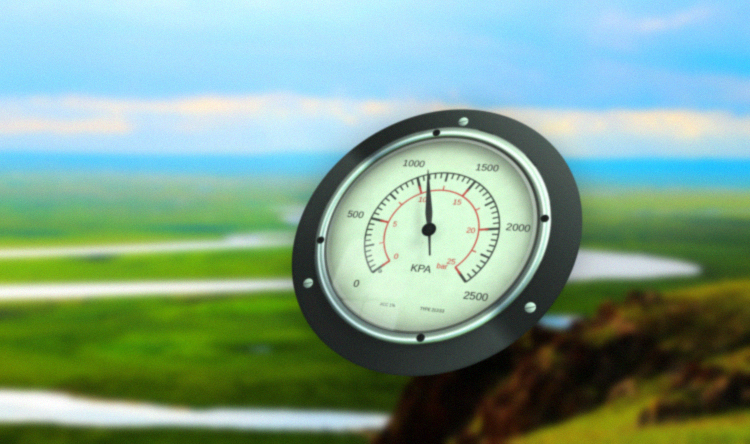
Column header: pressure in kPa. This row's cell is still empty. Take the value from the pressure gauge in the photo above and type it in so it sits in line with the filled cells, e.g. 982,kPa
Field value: 1100,kPa
